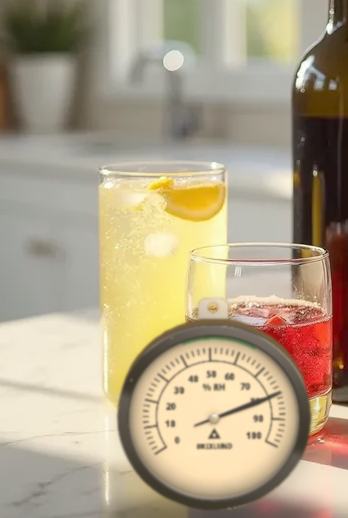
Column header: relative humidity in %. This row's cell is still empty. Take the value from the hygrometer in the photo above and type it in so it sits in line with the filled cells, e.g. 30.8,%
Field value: 80,%
